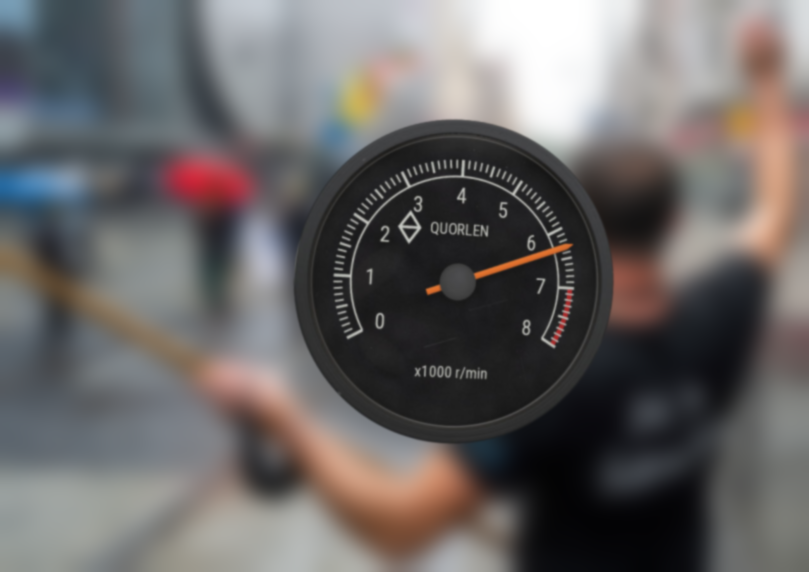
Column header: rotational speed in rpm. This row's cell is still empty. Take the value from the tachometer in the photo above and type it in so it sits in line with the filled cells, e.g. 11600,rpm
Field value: 6300,rpm
